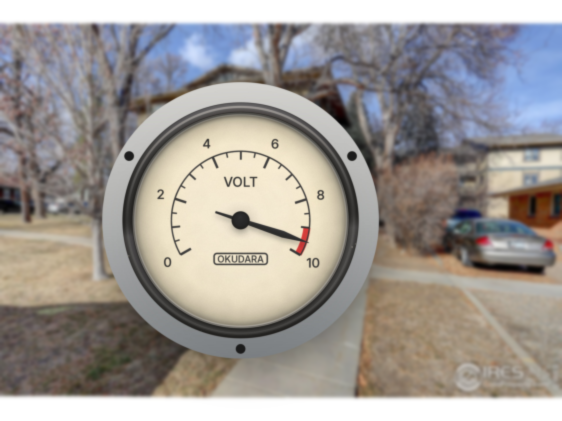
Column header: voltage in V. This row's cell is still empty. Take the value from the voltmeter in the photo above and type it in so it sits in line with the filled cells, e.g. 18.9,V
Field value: 9.5,V
